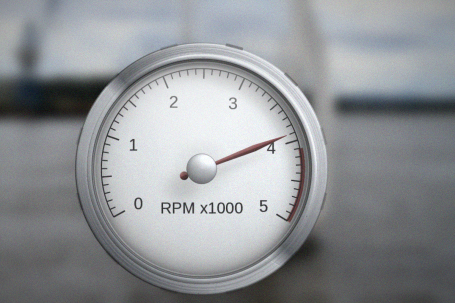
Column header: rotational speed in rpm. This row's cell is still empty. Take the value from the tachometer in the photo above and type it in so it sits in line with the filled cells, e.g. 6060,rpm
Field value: 3900,rpm
